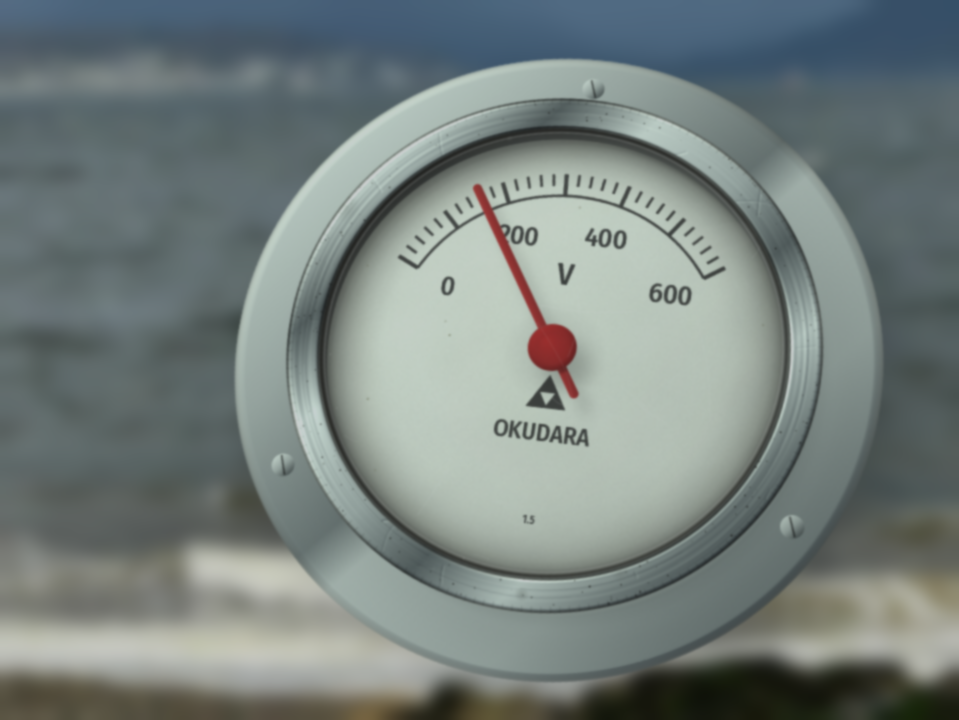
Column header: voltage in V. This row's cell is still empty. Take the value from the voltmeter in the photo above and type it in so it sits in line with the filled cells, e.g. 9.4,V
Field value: 160,V
